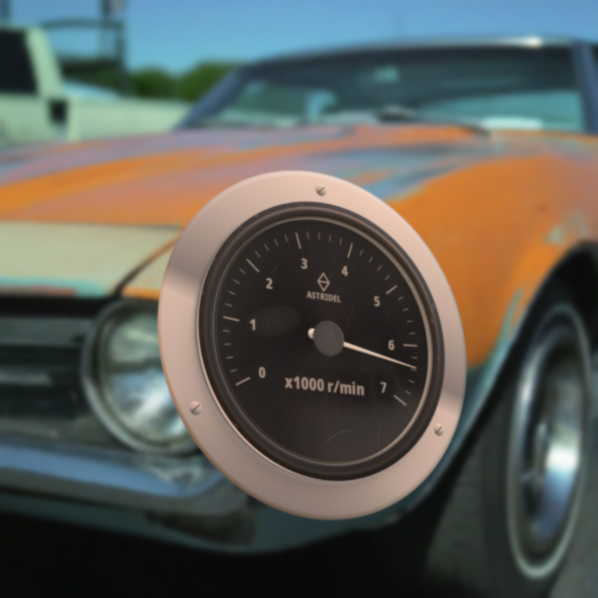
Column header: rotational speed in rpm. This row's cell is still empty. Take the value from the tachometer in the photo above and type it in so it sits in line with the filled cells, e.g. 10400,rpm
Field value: 6400,rpm
